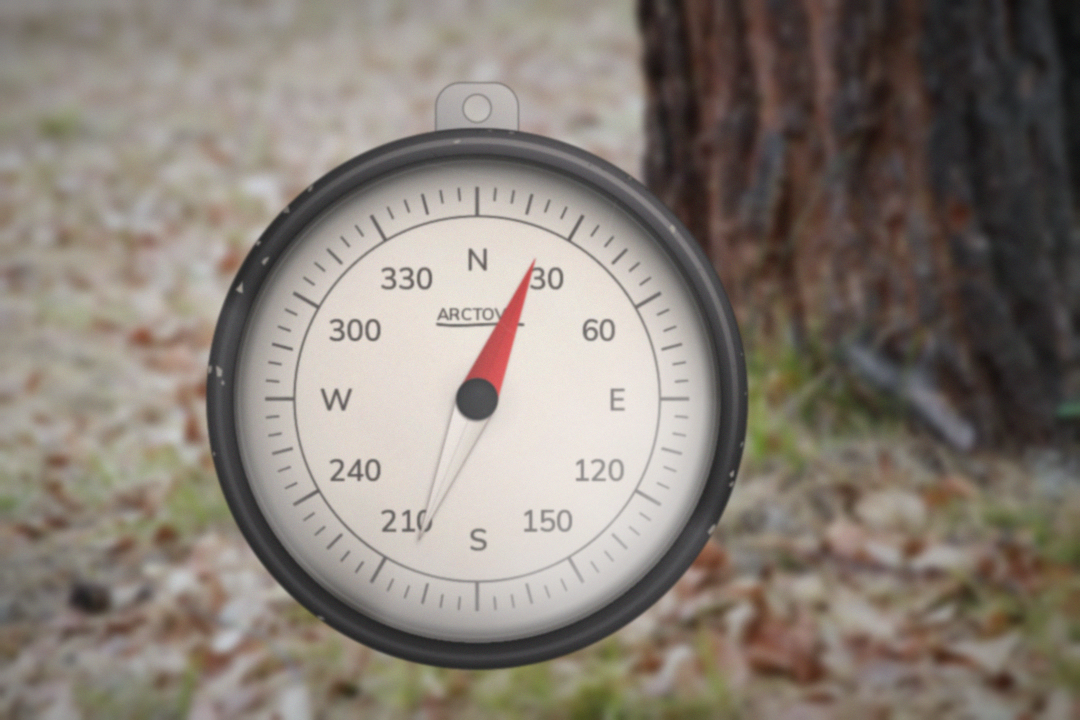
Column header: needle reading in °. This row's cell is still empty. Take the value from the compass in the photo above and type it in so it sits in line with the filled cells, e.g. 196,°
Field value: 22.5,°
